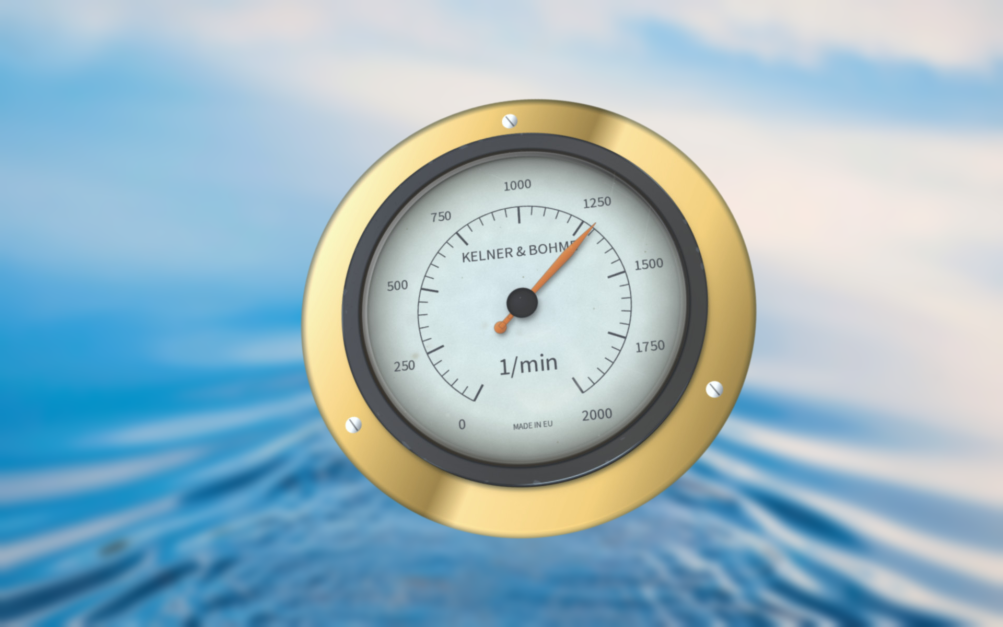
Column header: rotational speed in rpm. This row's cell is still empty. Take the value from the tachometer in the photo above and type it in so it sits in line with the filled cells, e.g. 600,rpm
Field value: 1300,rpm
